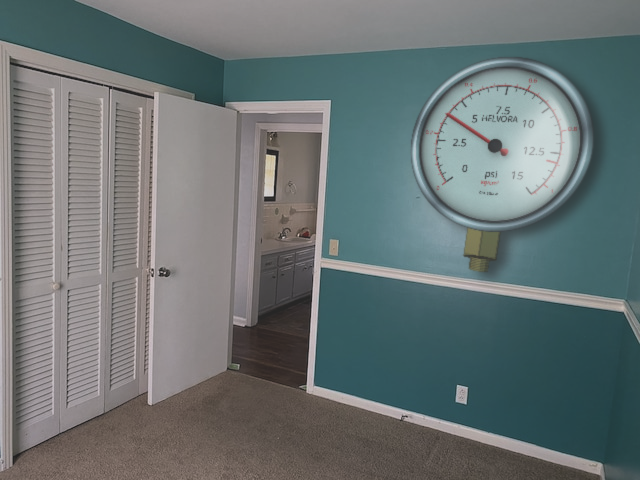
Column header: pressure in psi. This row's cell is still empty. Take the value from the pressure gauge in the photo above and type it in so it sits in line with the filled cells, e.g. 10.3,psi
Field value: 4,psi
